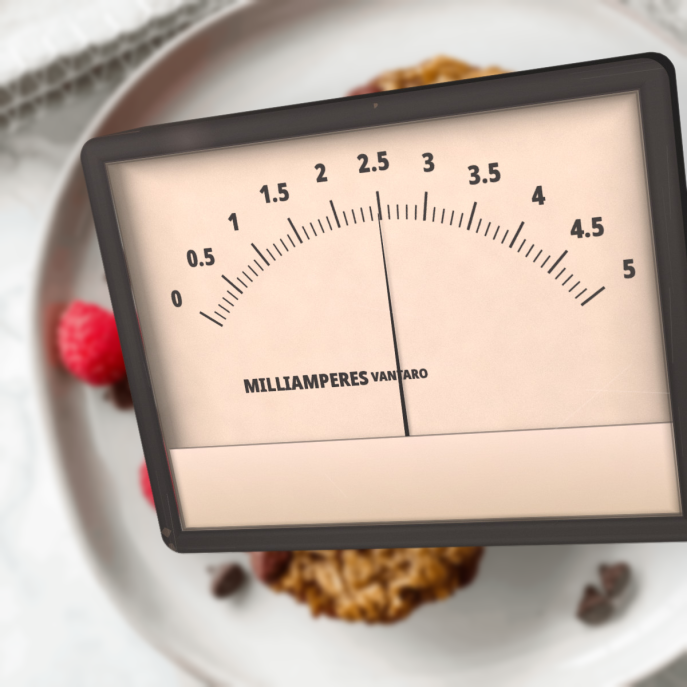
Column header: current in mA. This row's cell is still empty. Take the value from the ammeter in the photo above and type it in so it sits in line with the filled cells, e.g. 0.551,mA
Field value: 2.5,mA
